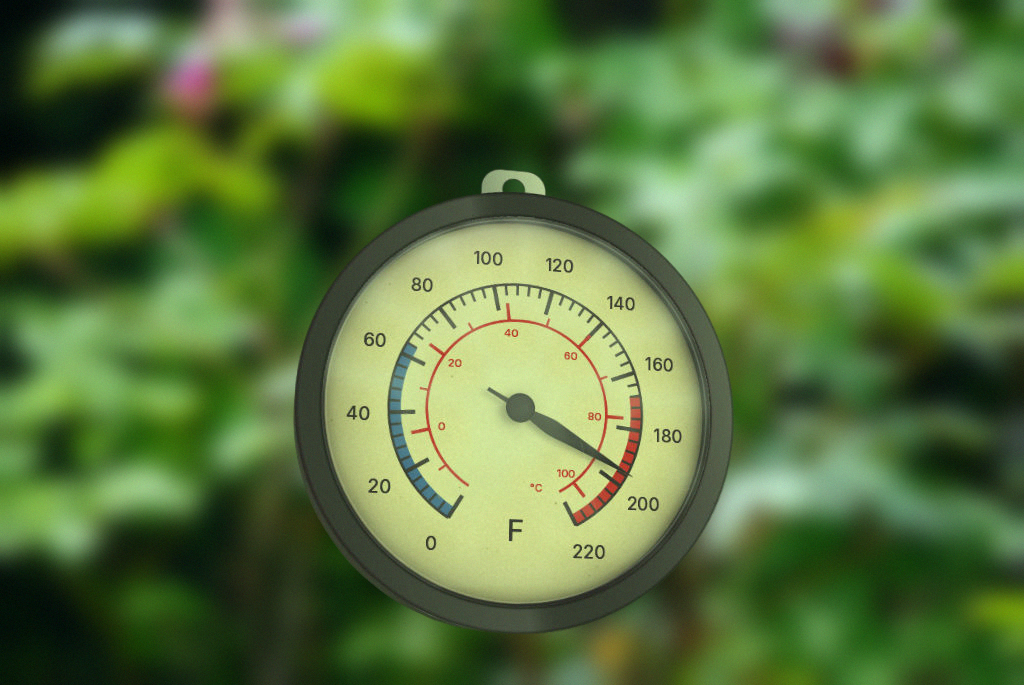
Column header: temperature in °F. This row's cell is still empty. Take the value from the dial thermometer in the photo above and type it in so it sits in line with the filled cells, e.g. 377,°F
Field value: 196,°F
